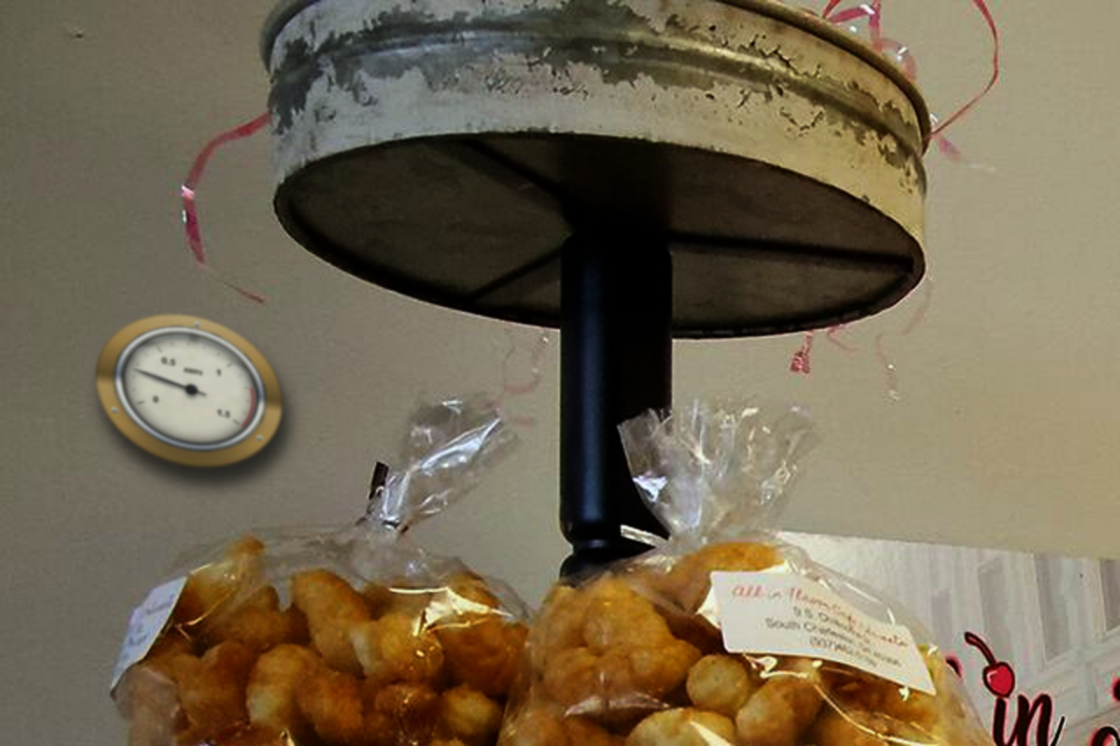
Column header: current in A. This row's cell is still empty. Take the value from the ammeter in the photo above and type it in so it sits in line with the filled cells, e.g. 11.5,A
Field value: 0.25,A
